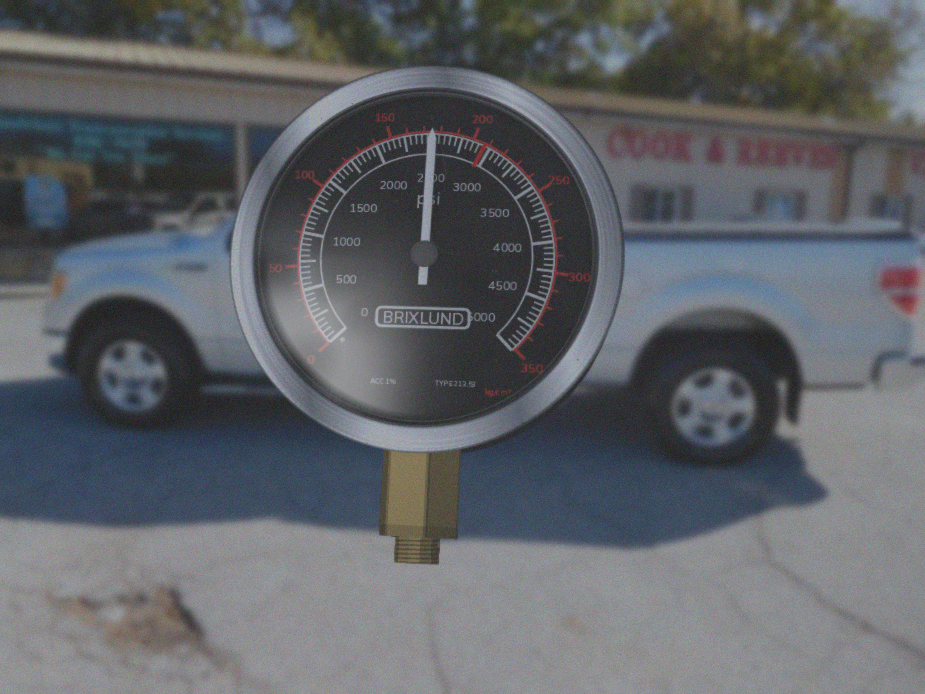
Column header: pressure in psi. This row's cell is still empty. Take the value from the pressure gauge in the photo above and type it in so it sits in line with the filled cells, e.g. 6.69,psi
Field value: 2500,psi
